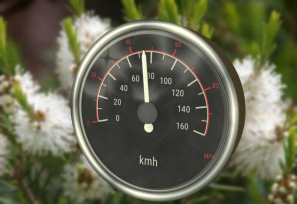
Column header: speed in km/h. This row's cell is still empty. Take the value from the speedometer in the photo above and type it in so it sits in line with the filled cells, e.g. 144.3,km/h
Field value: 75,km/h
